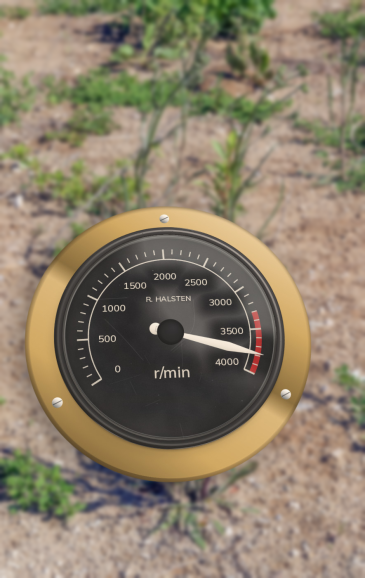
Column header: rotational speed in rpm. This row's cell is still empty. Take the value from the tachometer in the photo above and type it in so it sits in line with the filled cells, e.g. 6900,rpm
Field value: 3800,rpm
